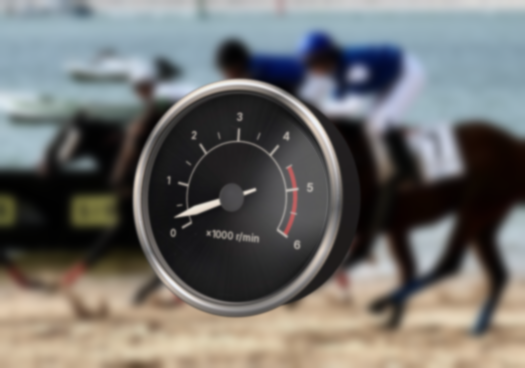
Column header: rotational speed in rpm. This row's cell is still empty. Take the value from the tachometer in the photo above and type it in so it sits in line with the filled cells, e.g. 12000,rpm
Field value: 250,rpm
